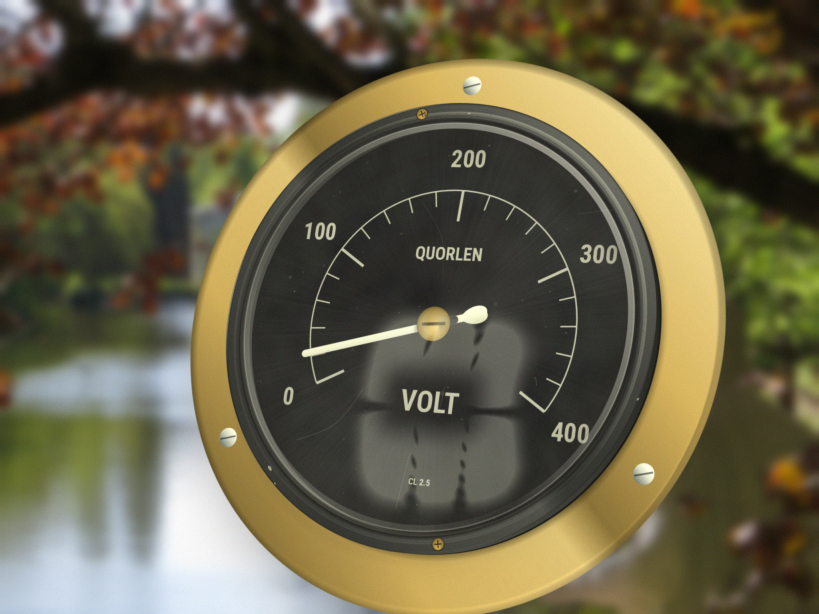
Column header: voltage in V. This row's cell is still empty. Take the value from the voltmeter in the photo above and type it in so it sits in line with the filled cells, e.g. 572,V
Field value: 20,V
